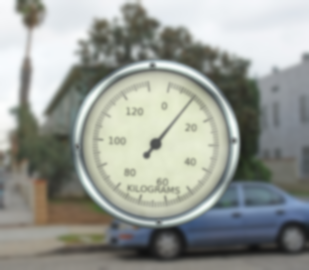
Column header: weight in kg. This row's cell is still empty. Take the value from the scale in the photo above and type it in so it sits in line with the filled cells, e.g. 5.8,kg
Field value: 10,kg
